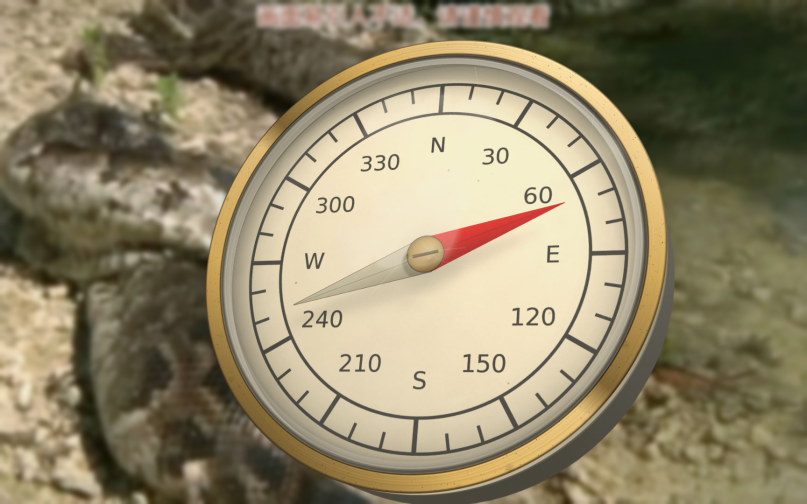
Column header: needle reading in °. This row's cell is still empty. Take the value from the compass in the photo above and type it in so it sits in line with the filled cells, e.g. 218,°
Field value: 70,°
